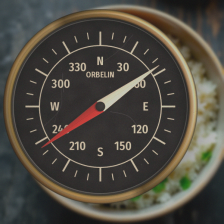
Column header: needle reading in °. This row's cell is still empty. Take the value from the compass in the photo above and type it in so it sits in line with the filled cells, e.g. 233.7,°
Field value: 235,°
